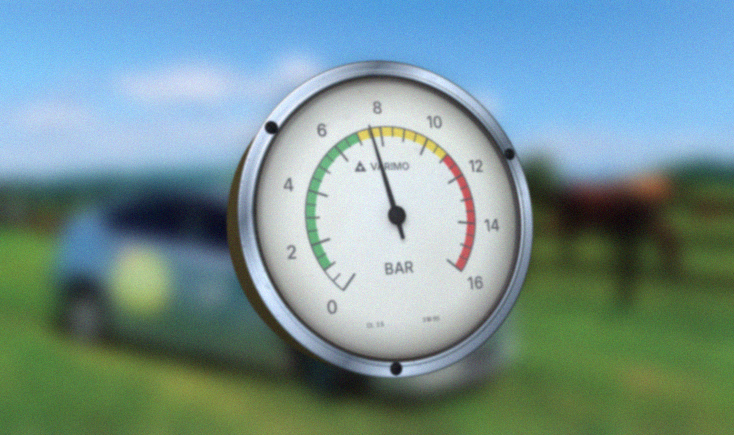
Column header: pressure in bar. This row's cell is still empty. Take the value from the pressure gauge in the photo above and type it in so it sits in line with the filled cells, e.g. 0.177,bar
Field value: 7.5,bar
